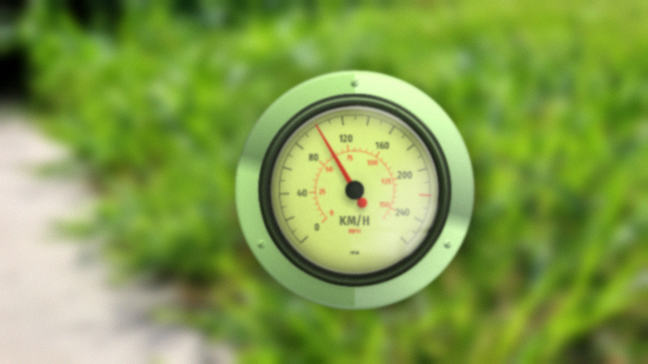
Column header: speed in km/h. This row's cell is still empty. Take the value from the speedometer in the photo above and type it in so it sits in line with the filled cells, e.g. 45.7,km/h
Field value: 100,km/h
